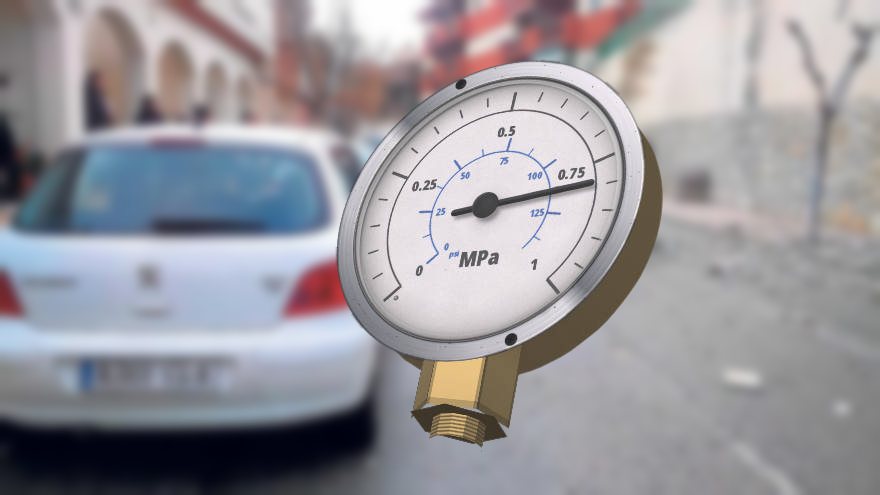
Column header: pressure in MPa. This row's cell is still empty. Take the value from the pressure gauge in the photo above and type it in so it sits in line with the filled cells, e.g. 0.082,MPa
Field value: 0.8,MPa
